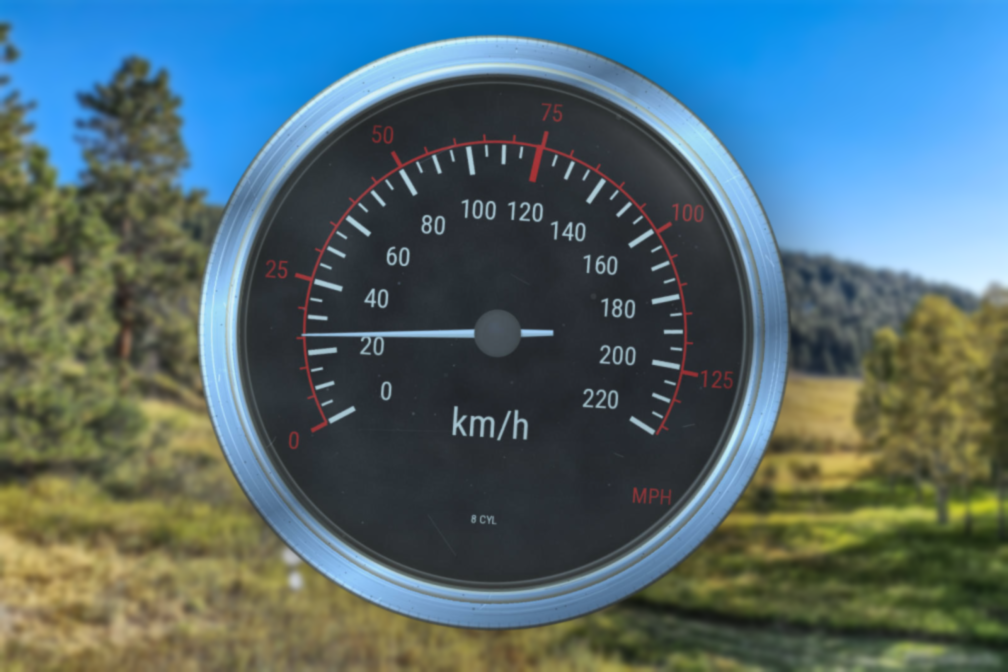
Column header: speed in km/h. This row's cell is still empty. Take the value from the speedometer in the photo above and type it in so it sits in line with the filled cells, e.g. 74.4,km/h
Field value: 25,km/h
